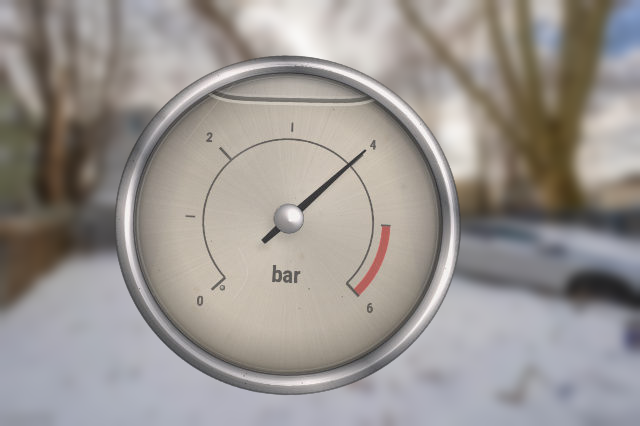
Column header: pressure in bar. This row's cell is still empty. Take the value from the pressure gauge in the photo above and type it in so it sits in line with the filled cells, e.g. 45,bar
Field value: 4,bar
